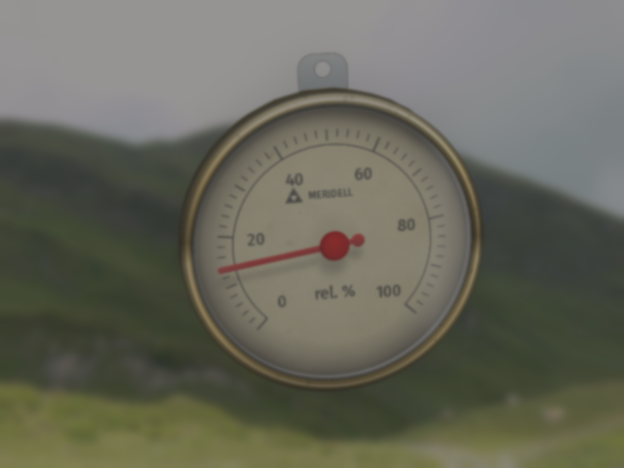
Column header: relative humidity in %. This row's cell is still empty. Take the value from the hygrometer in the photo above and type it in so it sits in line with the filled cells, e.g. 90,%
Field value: 14,%
